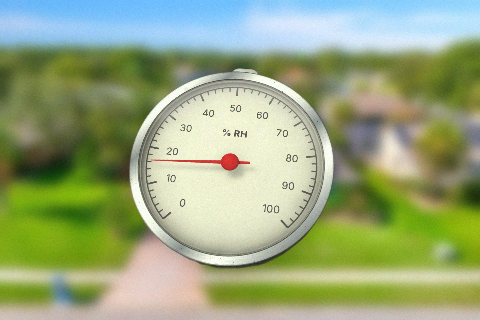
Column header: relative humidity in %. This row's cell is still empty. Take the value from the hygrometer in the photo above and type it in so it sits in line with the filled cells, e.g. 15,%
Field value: 16,%
